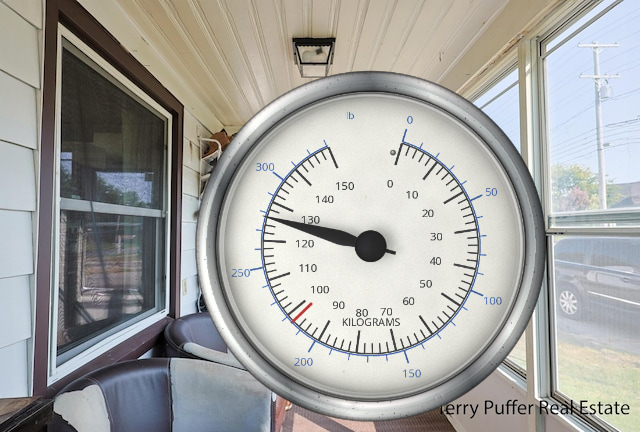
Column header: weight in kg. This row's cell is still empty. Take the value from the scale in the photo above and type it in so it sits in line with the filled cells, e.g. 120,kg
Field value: 126,kg
